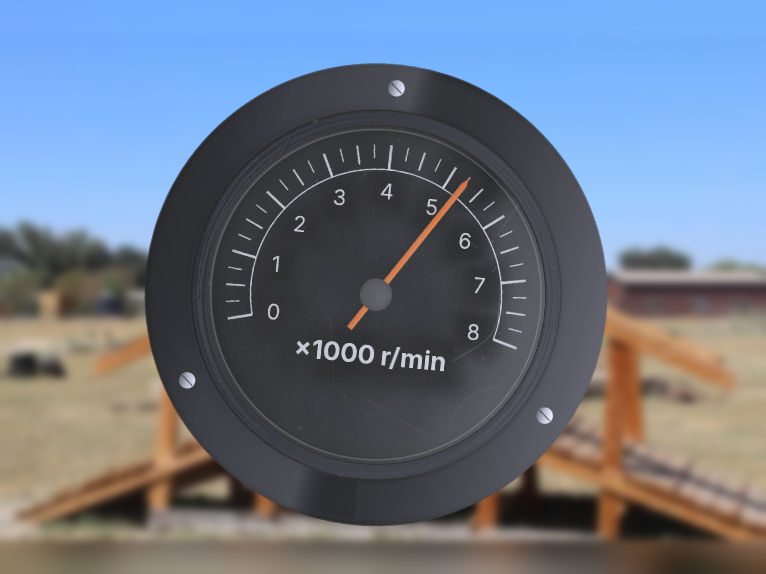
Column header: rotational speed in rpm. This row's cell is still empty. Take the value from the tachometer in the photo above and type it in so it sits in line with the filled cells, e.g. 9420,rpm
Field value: 5250,rpm
